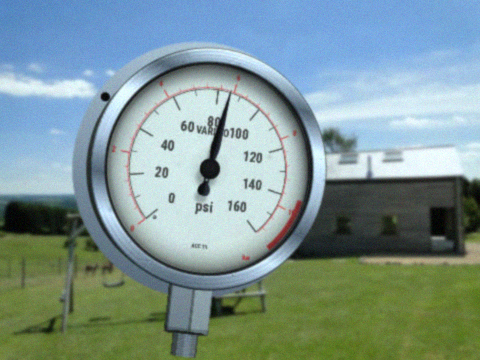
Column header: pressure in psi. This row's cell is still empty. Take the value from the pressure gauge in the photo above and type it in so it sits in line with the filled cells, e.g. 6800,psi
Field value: 85,psi
